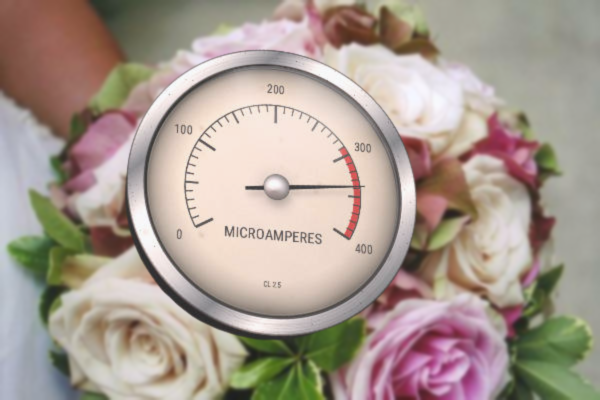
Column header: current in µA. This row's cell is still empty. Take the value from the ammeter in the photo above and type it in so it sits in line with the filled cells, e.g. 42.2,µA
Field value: 340,µA
